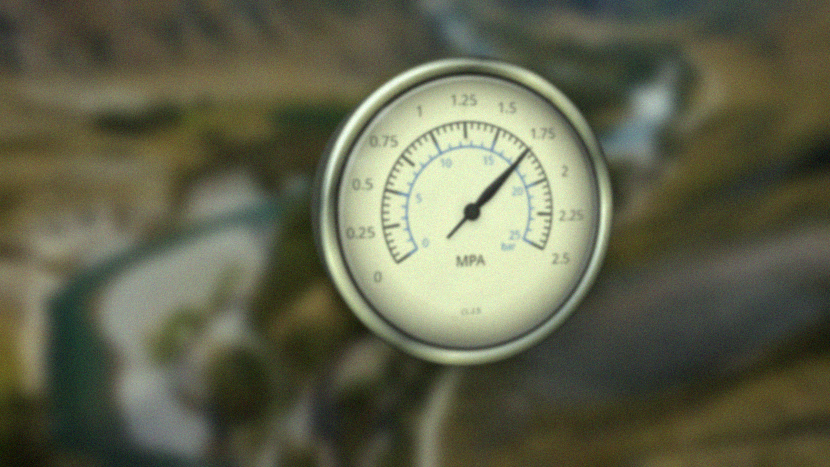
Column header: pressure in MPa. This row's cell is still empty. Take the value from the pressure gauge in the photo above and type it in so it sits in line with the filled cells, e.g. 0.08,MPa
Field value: 1.75,MPa
